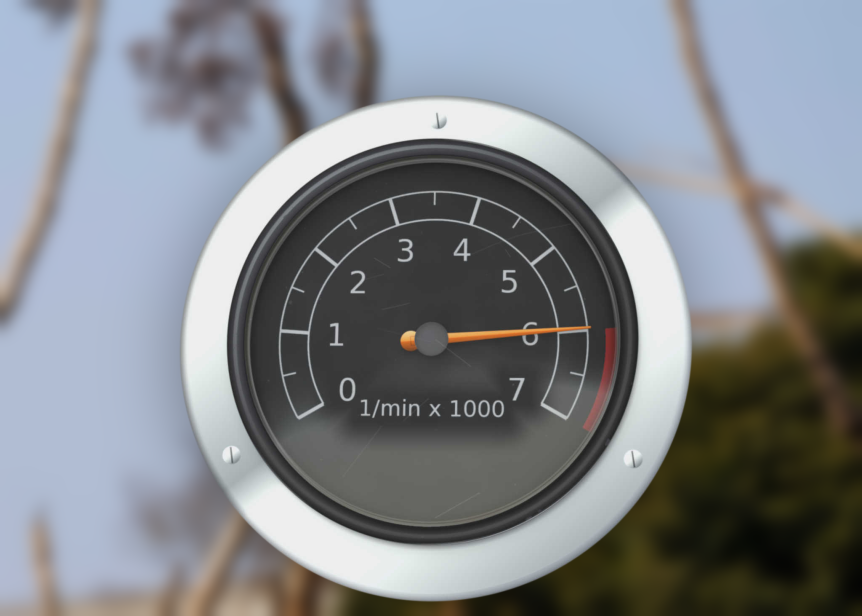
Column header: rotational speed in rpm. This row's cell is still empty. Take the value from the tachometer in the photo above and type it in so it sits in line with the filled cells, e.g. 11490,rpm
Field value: 6000,rpm
